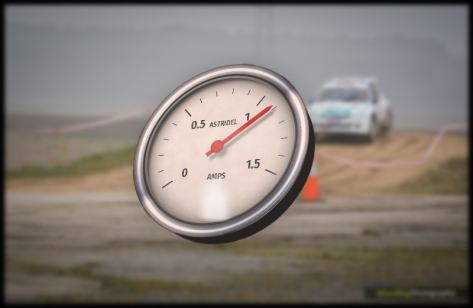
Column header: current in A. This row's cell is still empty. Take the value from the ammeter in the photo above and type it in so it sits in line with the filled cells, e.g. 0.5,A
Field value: 1.1,A
